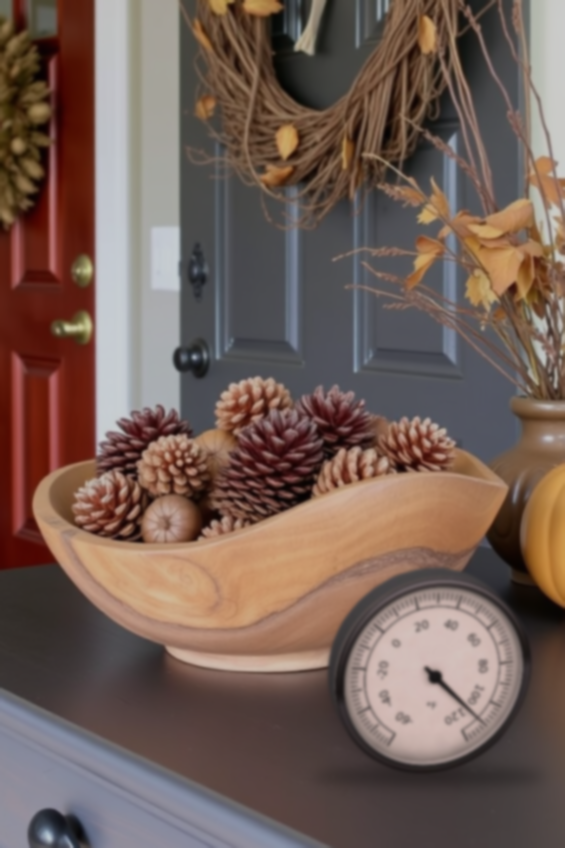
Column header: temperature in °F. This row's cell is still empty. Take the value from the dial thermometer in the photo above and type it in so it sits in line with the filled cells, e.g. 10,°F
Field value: 110,°F
